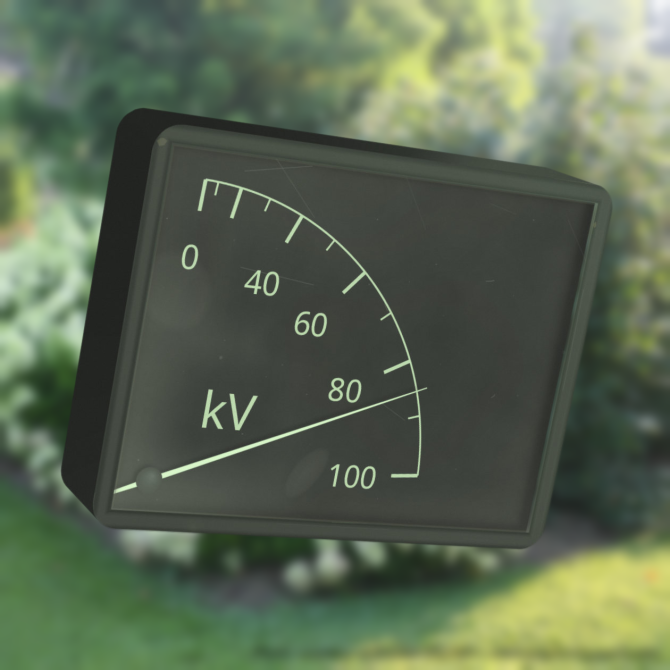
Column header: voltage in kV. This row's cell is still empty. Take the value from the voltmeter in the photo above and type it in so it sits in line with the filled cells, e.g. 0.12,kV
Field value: 85,kV
